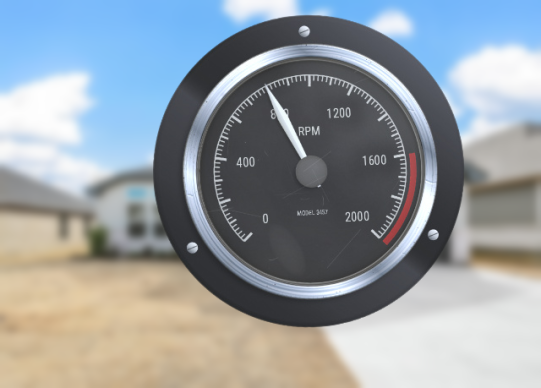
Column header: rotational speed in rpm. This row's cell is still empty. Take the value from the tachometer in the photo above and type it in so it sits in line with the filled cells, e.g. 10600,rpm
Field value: 800,rpm
